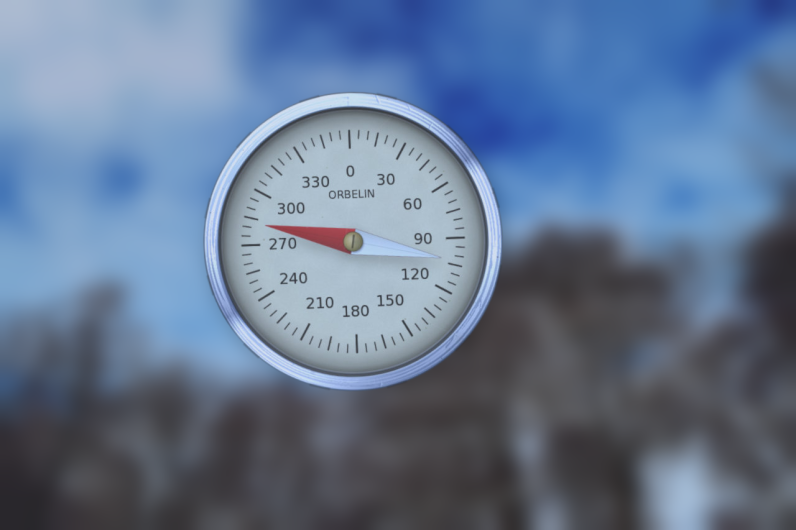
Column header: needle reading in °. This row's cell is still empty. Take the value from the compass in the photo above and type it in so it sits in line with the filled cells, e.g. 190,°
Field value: 282.5,°
